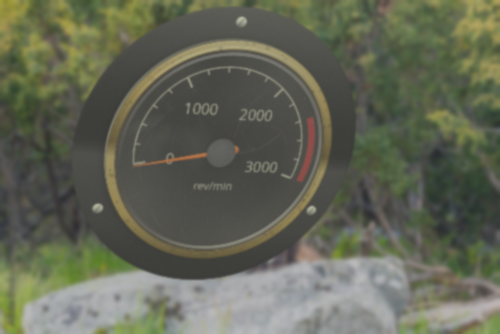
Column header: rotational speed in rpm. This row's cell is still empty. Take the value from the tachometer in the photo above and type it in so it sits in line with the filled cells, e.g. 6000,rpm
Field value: 0,rpm
